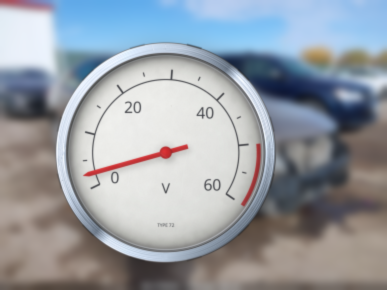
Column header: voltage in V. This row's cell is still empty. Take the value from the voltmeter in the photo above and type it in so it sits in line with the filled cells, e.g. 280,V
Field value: 2.5,V
